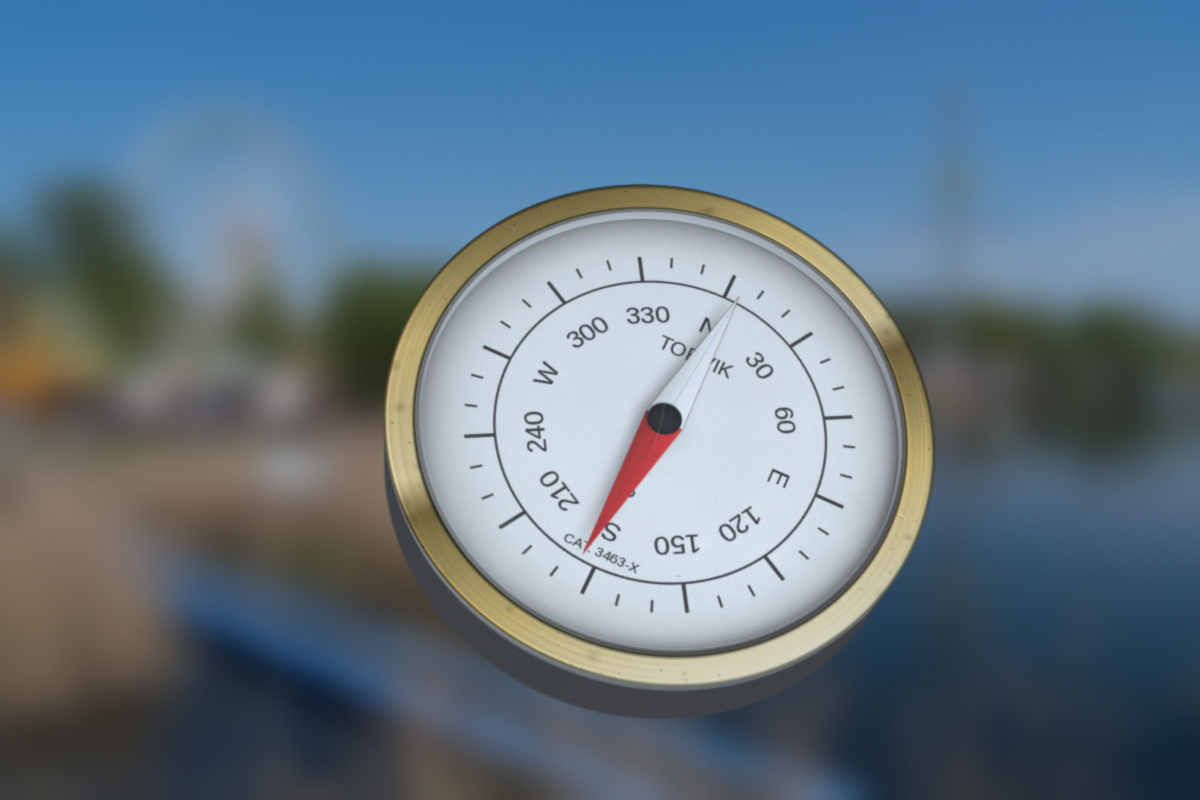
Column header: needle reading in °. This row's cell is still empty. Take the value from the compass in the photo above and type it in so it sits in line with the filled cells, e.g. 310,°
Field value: 185,°
